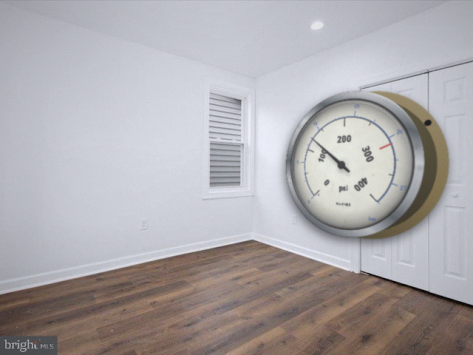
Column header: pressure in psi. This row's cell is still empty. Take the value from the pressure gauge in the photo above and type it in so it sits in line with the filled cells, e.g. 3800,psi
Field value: 125,psi
